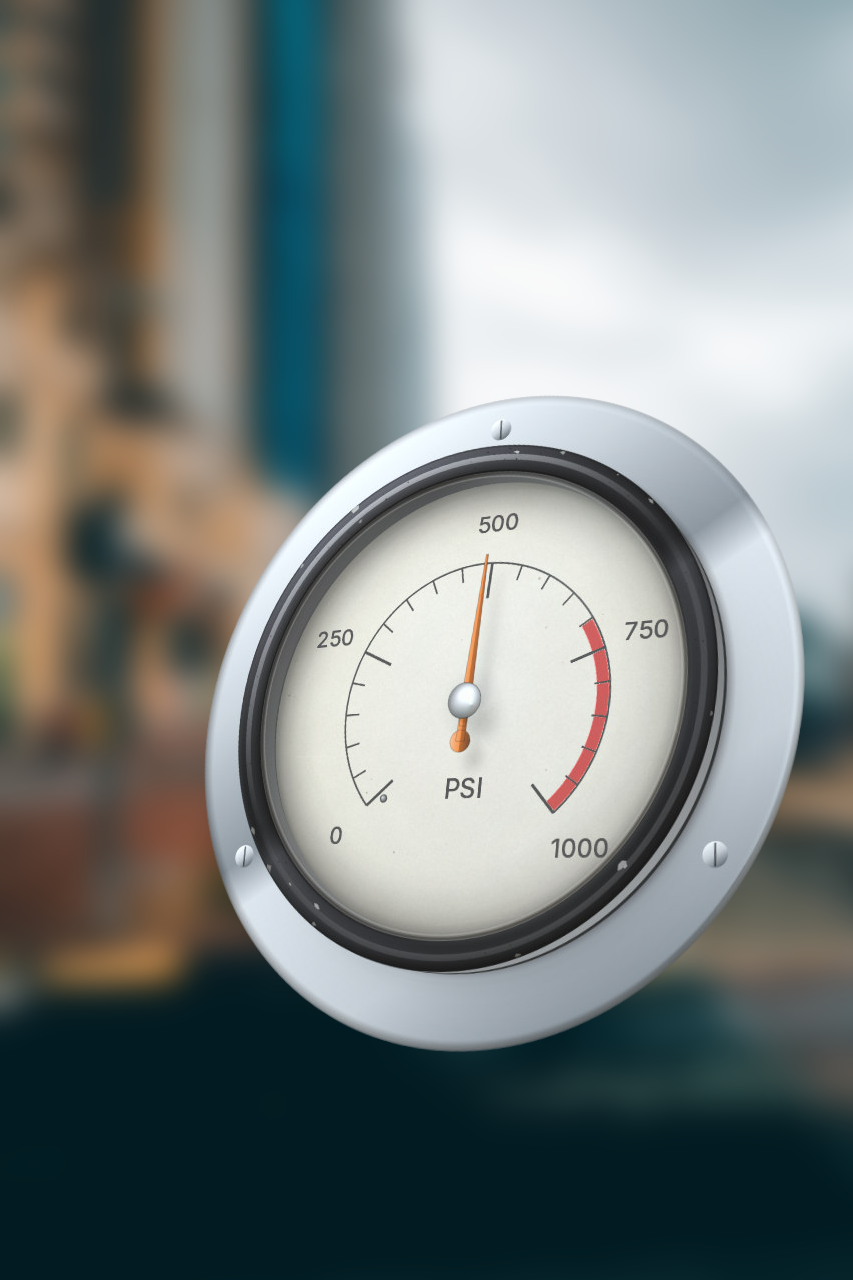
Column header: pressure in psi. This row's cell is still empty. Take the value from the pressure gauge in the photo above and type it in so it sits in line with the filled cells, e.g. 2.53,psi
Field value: 500,psi
